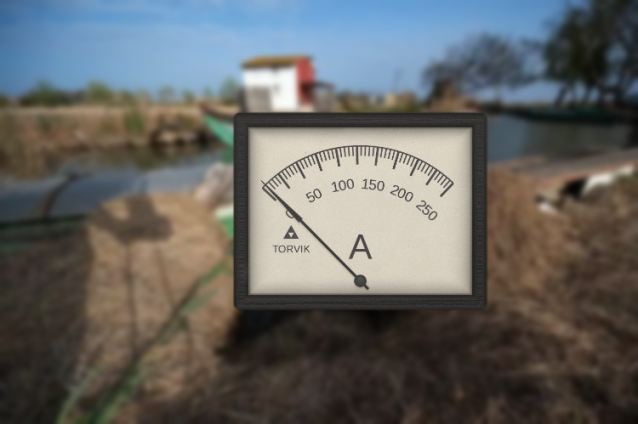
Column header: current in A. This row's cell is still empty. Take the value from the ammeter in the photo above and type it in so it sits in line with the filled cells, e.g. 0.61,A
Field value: 5,A
